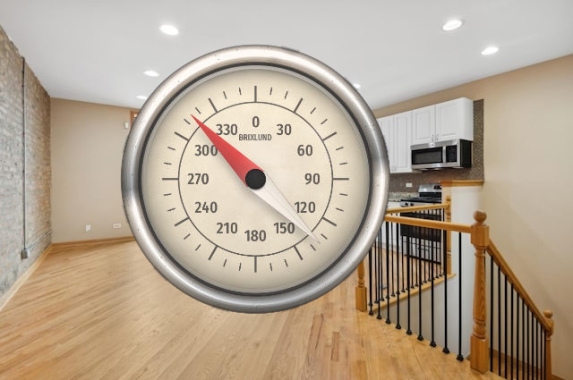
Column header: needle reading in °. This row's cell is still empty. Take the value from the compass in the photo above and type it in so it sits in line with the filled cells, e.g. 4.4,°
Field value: 315,°
